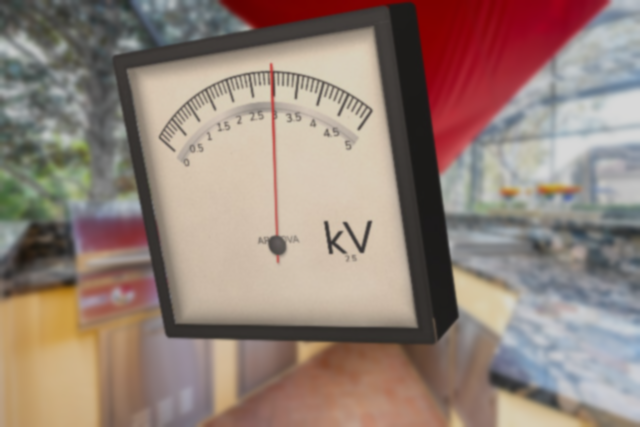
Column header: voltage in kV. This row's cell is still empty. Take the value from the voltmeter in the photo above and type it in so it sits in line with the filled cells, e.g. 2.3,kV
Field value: 3,kV
